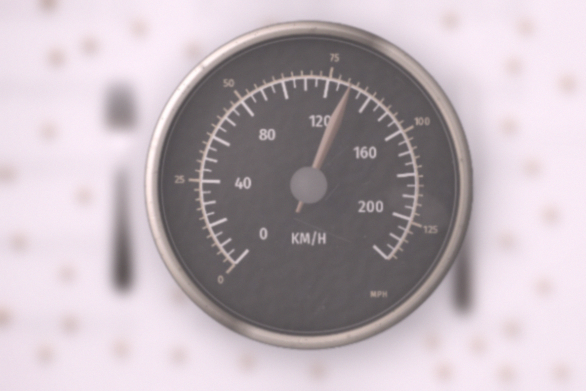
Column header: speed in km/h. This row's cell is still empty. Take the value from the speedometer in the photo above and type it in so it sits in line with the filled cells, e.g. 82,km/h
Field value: 130,km/h
